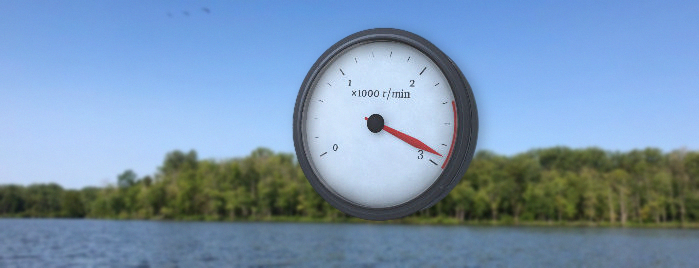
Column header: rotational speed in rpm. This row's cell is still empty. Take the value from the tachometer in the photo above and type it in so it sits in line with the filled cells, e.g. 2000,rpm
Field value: 2900,rpm
